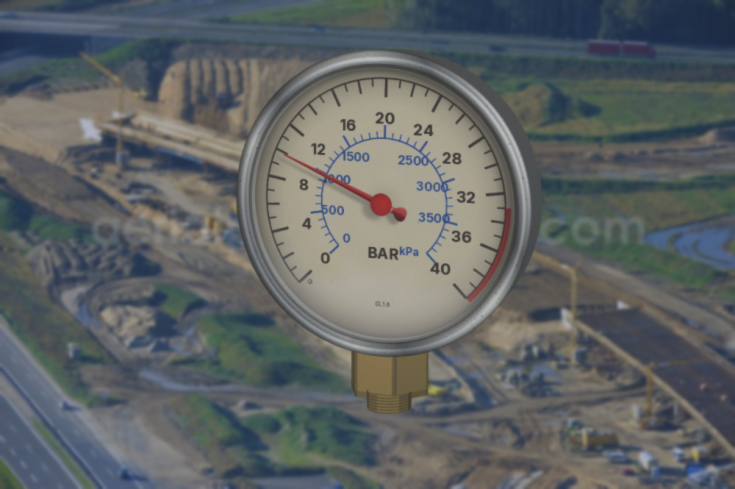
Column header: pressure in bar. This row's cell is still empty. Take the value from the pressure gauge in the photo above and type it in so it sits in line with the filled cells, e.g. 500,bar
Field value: 10,bar
